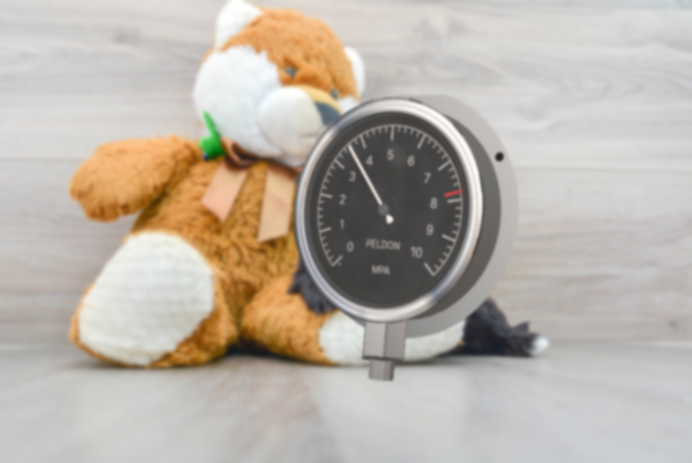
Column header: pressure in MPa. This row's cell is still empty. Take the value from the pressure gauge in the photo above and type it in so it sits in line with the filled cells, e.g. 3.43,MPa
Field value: 3.6,MPa
